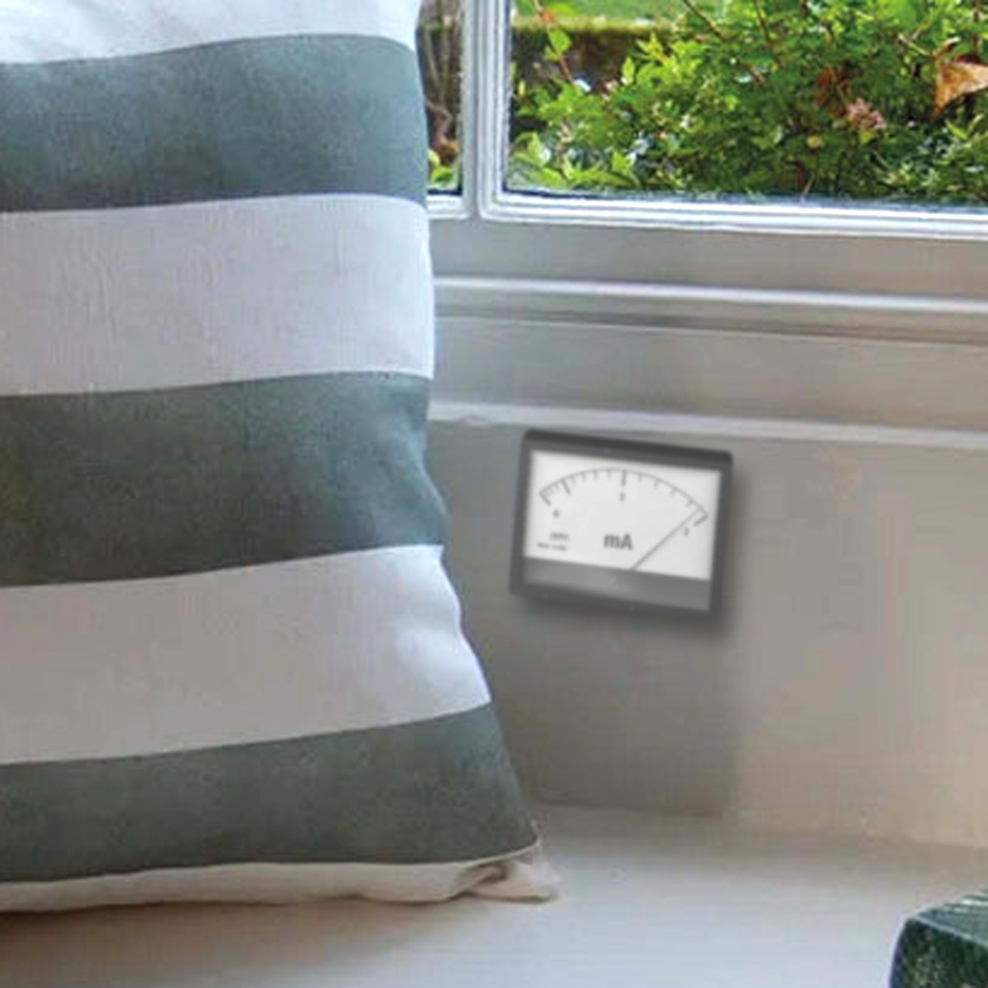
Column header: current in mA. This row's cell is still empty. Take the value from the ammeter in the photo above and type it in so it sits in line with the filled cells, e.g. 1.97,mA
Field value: 2.9,mA
